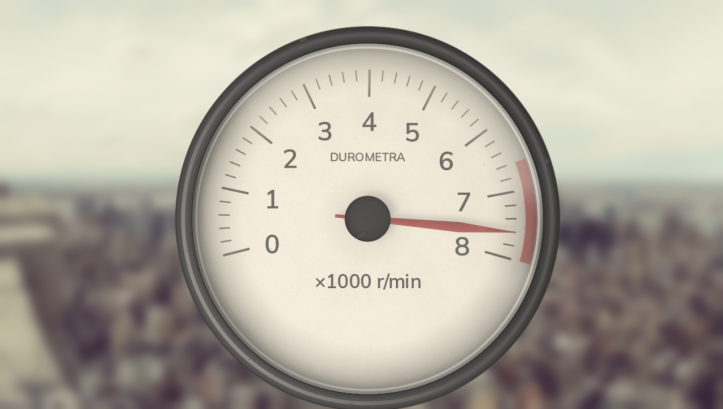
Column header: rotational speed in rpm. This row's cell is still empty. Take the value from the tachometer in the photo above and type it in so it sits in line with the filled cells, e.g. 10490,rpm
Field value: 7600,rpm
